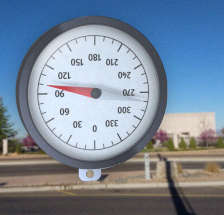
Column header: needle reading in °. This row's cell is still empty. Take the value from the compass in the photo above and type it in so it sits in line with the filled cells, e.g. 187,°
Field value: 100,°
